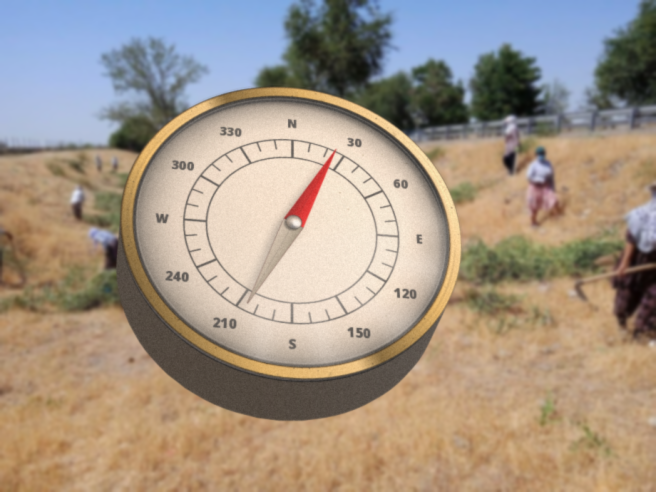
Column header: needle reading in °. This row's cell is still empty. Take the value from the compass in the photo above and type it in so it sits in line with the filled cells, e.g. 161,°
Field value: 25,°
